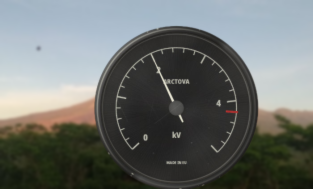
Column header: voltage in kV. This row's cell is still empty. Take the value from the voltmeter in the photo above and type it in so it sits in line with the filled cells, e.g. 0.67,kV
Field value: 2,kV
